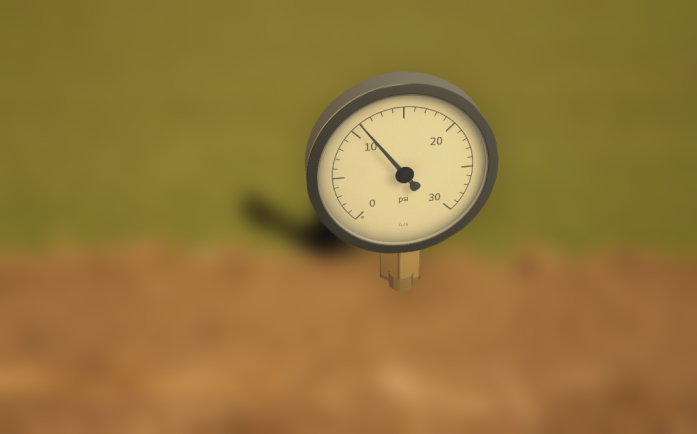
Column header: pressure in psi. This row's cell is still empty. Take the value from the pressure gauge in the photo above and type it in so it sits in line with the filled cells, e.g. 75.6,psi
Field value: 11,psi
